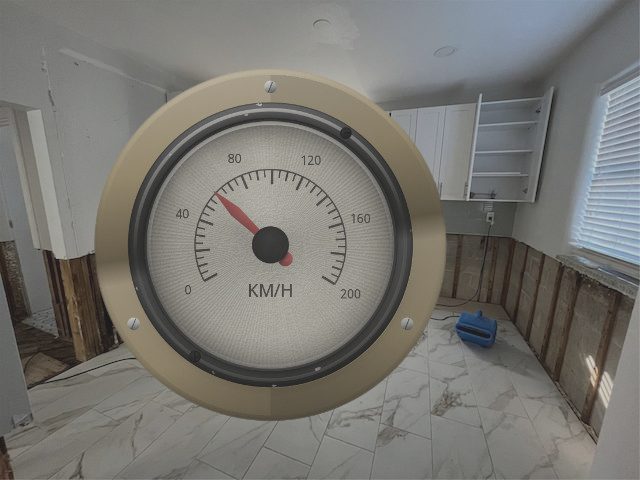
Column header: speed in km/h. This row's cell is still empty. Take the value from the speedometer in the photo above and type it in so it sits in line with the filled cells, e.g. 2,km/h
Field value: 60,km/h
